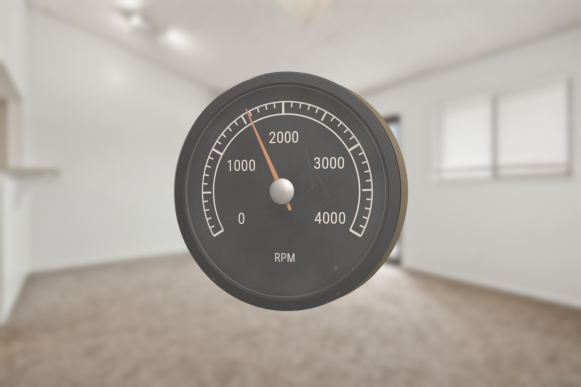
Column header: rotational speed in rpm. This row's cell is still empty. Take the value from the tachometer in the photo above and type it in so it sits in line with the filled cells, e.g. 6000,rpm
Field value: 1600,rpm
